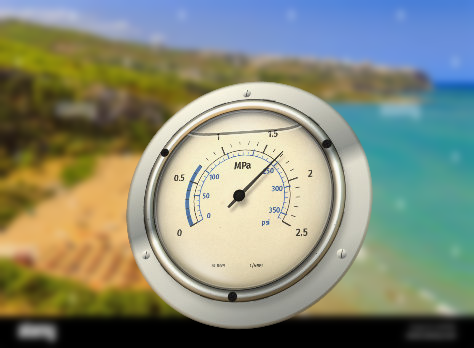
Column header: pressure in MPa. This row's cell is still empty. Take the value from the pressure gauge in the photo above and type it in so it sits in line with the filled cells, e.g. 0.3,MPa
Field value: 1.7,MPa
